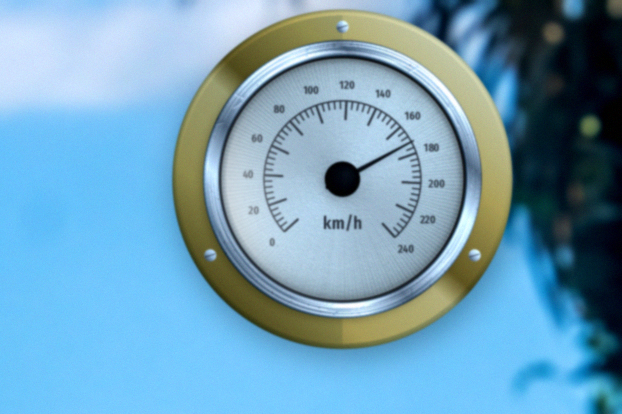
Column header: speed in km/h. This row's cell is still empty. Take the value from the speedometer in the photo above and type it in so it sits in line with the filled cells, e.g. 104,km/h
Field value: 172,km/h
